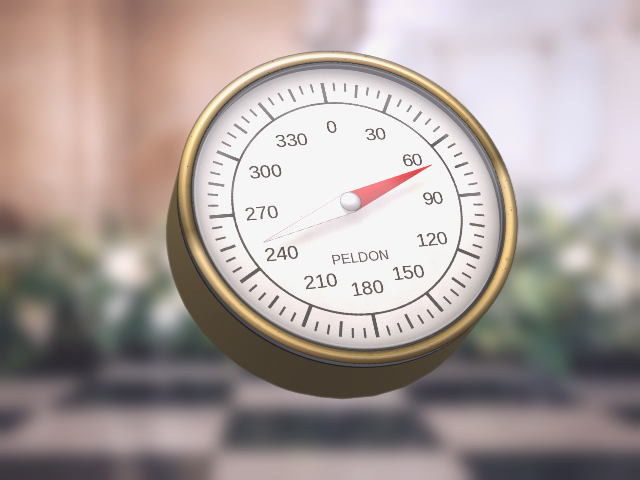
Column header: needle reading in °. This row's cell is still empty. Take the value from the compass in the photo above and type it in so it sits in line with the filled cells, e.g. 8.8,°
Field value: 70,°
